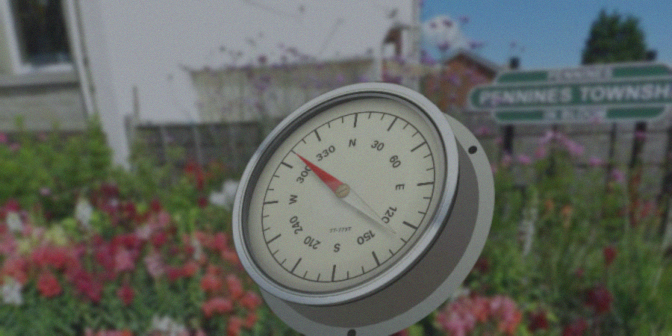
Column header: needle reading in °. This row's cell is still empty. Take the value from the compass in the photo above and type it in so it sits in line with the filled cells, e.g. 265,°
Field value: 310,°
